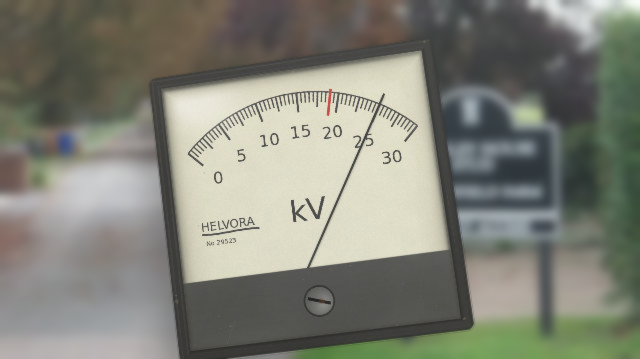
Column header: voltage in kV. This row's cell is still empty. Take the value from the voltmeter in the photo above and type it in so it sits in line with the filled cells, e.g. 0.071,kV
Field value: 25,kV
